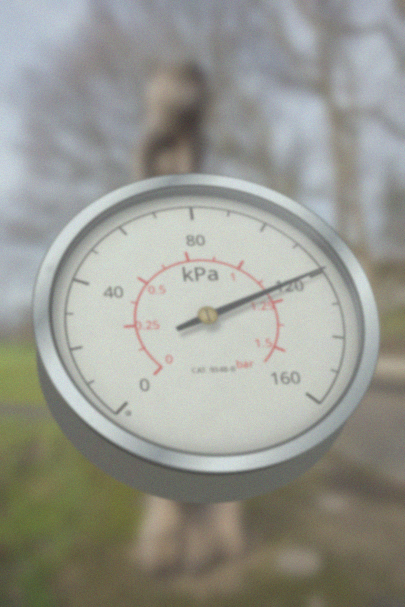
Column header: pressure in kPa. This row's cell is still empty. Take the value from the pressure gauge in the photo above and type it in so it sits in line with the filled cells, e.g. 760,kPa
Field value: 120,kPa
